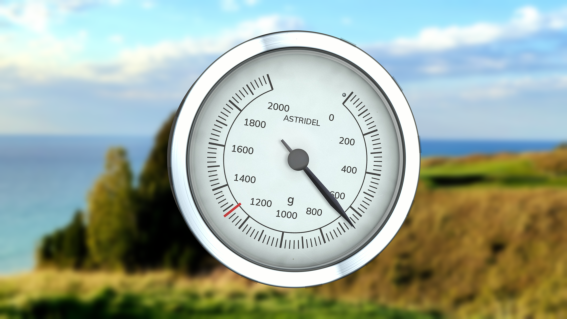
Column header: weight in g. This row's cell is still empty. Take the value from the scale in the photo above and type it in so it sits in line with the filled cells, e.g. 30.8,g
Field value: 660,g
